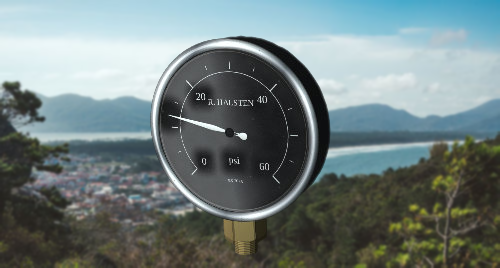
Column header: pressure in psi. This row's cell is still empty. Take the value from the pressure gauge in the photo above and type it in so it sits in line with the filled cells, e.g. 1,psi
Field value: 12.5,psi
